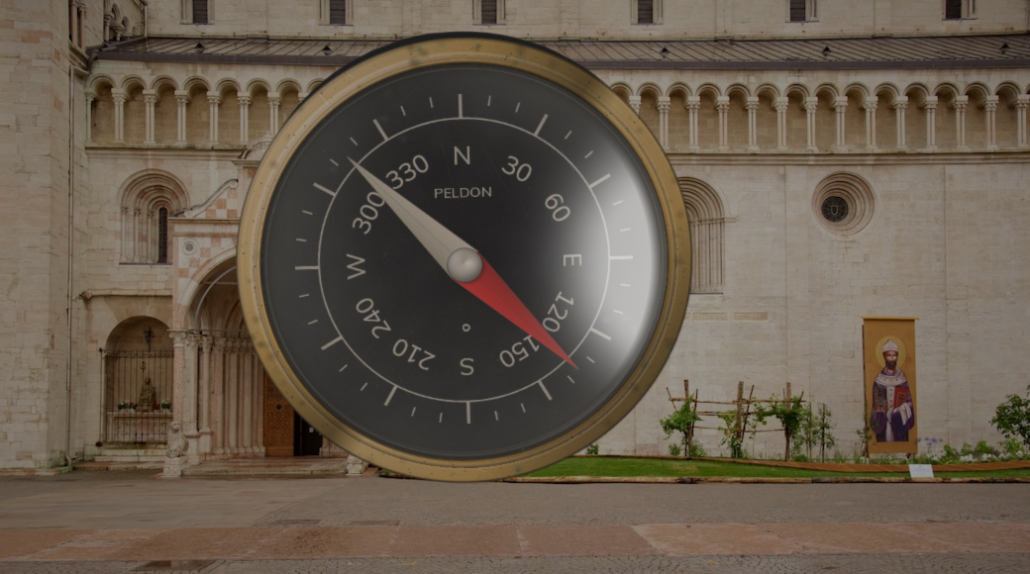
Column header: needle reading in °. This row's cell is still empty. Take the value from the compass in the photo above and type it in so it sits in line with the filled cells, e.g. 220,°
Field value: 135,°
